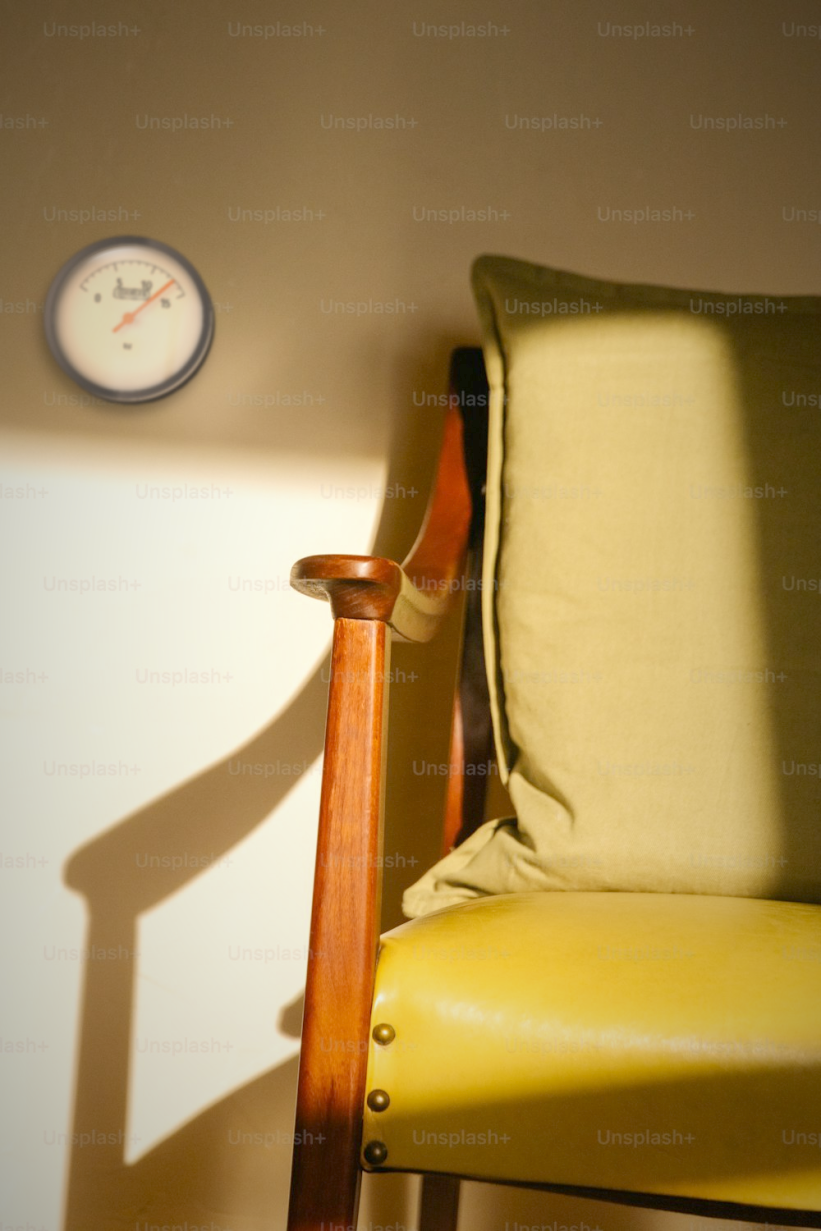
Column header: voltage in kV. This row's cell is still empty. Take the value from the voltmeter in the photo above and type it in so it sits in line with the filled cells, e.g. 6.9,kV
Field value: 13,kV
